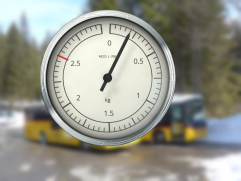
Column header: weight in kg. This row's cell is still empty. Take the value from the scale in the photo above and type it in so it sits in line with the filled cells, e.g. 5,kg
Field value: 0.2,kg
